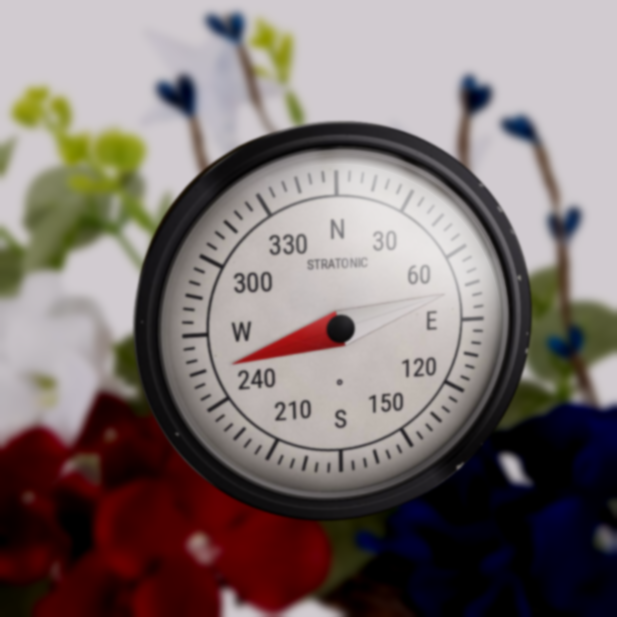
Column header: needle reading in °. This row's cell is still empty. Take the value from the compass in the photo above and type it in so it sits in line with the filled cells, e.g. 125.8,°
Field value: 255,°
